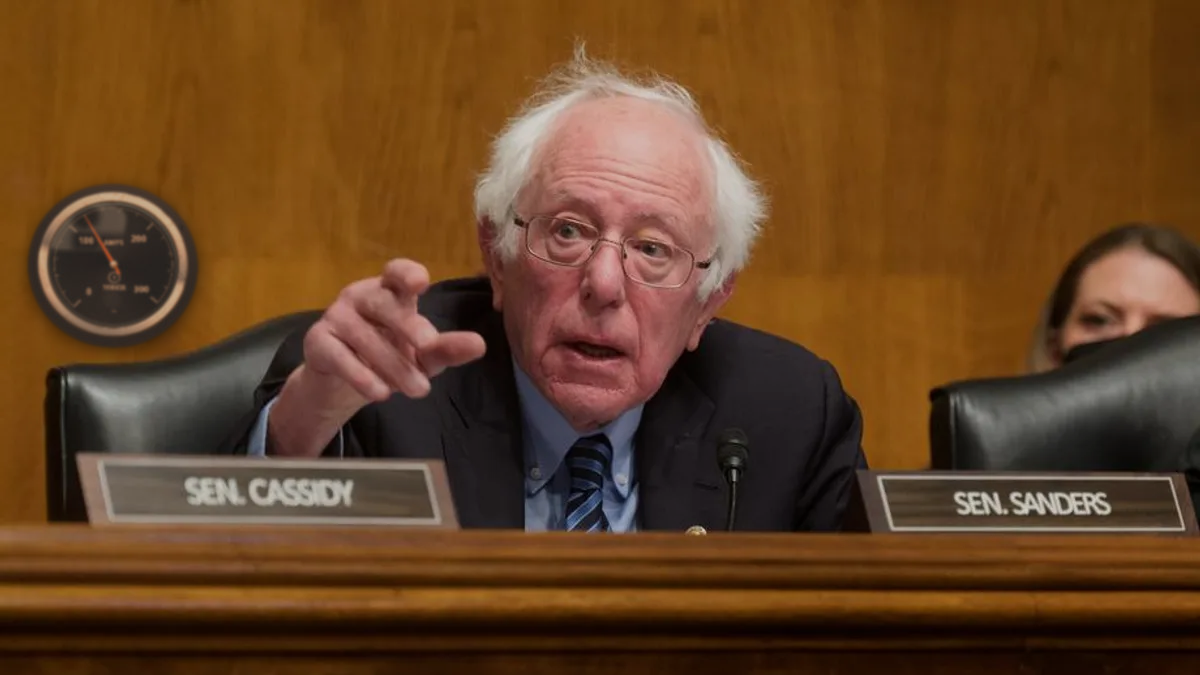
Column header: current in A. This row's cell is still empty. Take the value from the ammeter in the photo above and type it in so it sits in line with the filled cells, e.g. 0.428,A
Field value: 120,A
